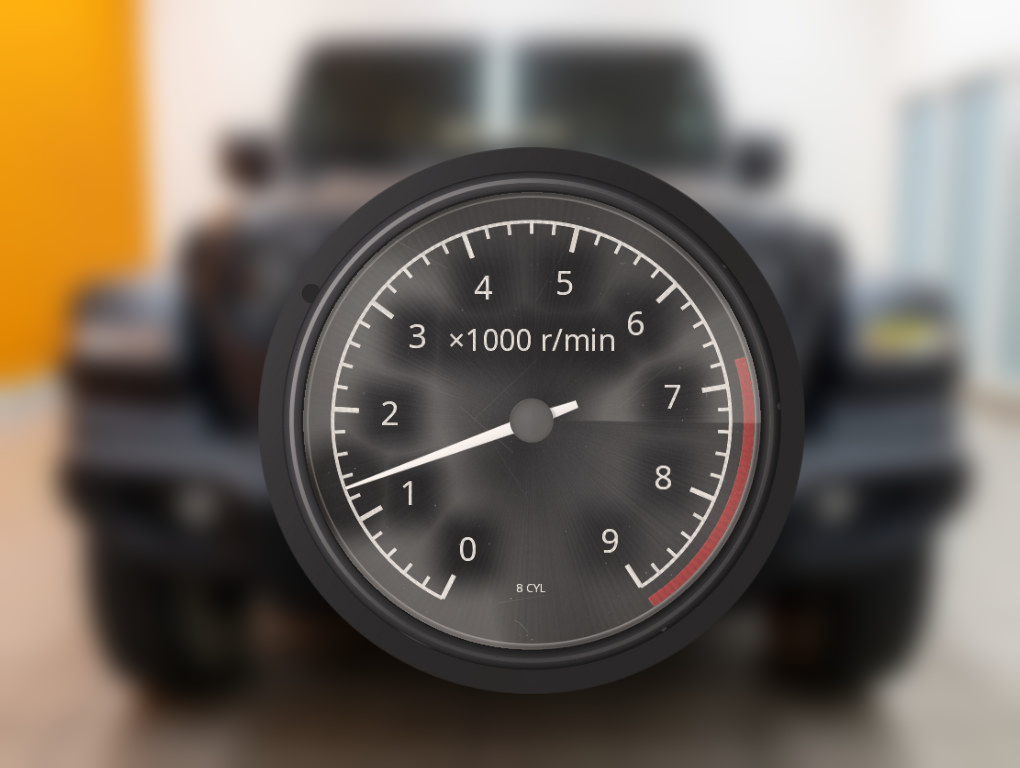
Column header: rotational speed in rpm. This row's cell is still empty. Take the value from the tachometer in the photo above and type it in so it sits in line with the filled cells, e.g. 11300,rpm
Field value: 1300,rpm
